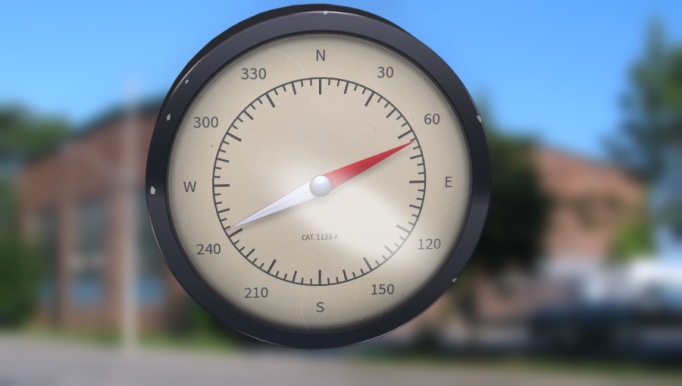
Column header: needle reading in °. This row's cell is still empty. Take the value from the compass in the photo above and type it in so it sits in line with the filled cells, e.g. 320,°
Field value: 65,°
